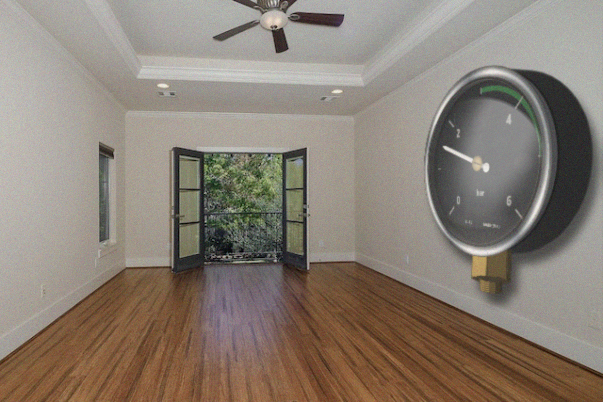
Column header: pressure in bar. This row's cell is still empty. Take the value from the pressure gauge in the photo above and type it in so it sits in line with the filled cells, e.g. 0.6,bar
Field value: 1.5,bar
